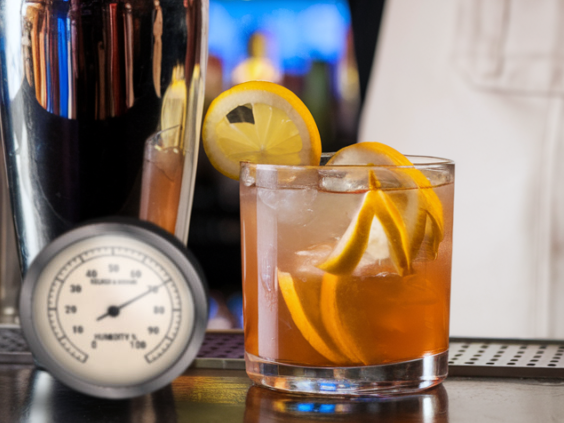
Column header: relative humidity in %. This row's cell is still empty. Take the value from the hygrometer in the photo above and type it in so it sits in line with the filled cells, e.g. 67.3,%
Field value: 70,%
